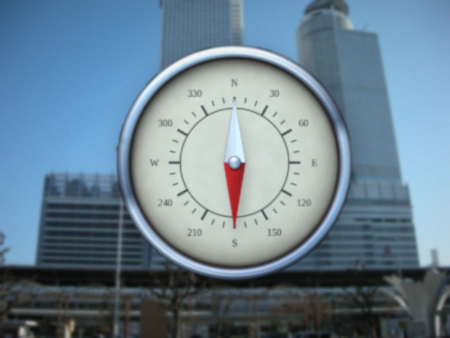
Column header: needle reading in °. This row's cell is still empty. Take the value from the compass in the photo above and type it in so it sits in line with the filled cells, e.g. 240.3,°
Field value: 180,°
